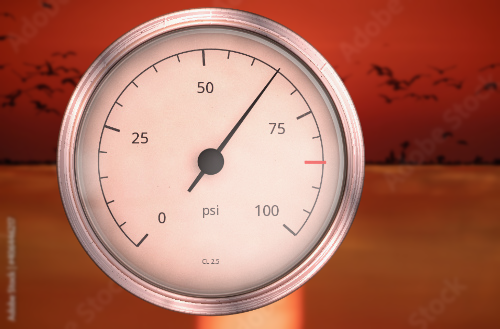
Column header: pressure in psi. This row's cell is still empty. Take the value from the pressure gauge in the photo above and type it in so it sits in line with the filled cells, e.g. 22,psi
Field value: 65,psi
